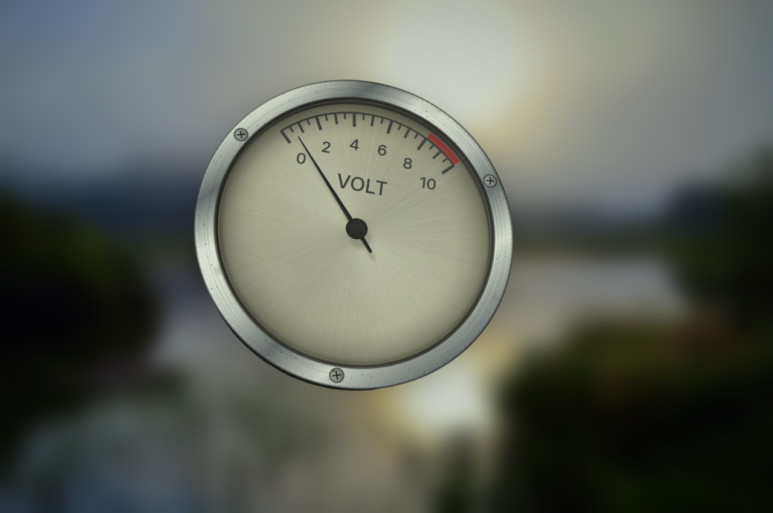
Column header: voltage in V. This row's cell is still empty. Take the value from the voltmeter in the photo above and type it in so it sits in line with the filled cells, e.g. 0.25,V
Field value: 0.5,V
